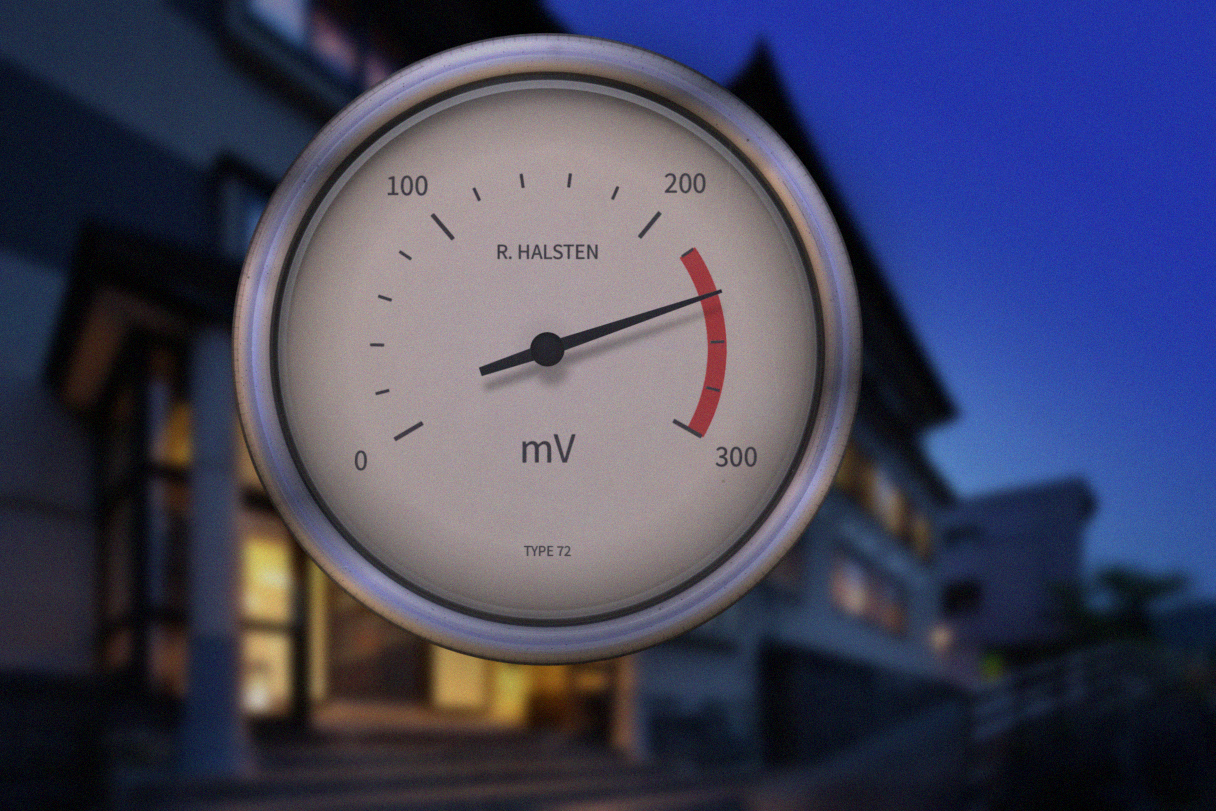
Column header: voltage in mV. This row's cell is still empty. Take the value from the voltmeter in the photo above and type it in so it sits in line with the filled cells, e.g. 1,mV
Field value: 240,mV
